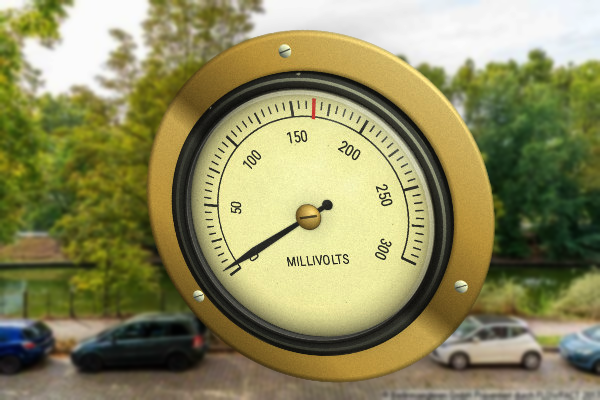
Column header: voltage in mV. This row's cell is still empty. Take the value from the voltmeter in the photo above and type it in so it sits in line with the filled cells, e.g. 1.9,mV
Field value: 5,mV
